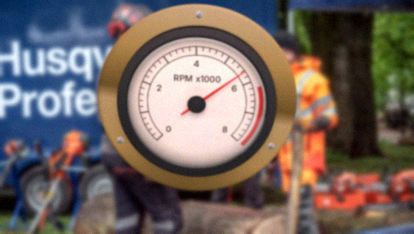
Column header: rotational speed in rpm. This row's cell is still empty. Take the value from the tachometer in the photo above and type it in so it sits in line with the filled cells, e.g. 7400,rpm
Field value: 5600,rpm
